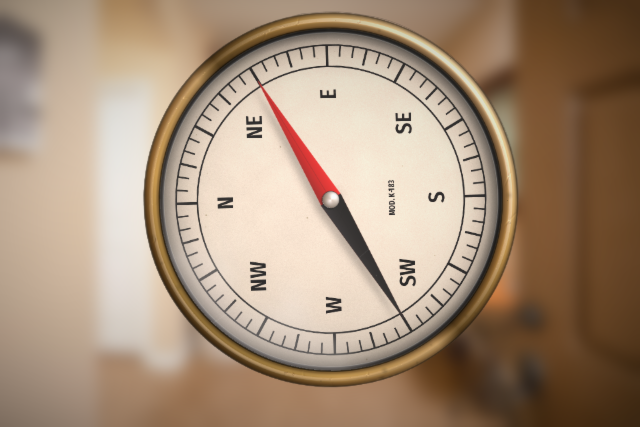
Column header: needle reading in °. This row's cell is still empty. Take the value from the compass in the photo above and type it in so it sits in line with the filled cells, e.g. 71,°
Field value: 60,°
